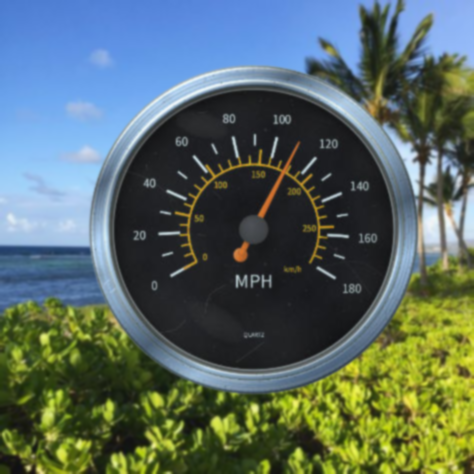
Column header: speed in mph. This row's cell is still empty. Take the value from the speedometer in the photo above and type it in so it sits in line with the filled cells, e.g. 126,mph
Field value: 110,mph
